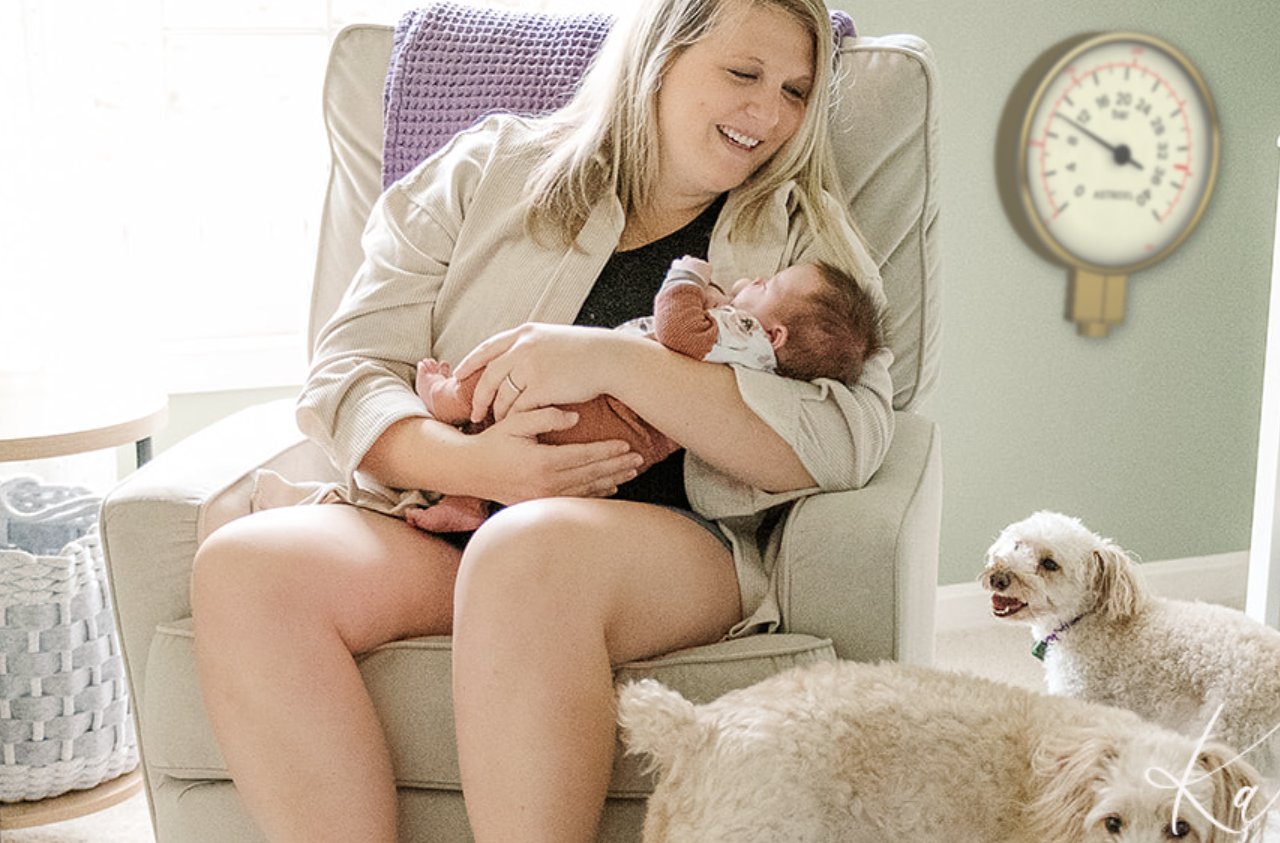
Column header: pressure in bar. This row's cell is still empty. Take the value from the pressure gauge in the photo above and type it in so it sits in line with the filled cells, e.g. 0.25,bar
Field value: 10,bar
